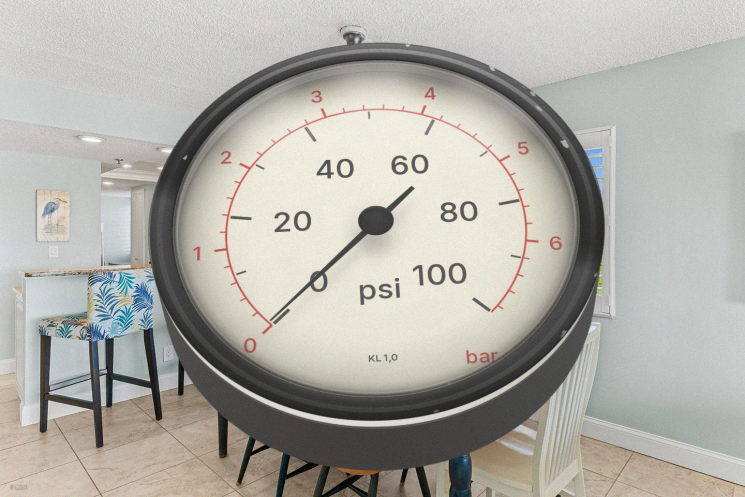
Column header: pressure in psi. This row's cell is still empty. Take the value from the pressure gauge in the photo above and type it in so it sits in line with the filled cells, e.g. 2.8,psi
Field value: 0,psi
